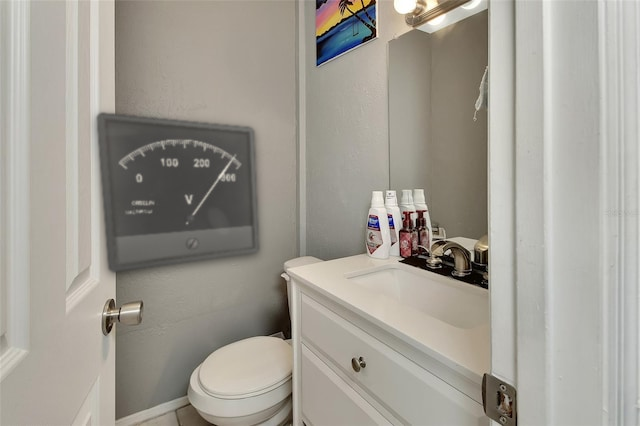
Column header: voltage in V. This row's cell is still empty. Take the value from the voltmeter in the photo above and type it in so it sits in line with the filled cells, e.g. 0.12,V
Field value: 275,V
